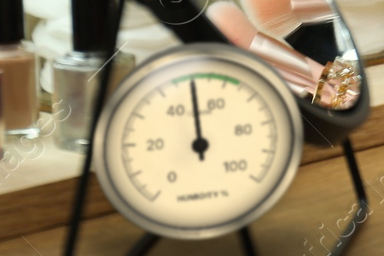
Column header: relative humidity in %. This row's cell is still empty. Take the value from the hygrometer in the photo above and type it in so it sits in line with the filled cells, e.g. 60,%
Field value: 50,%
